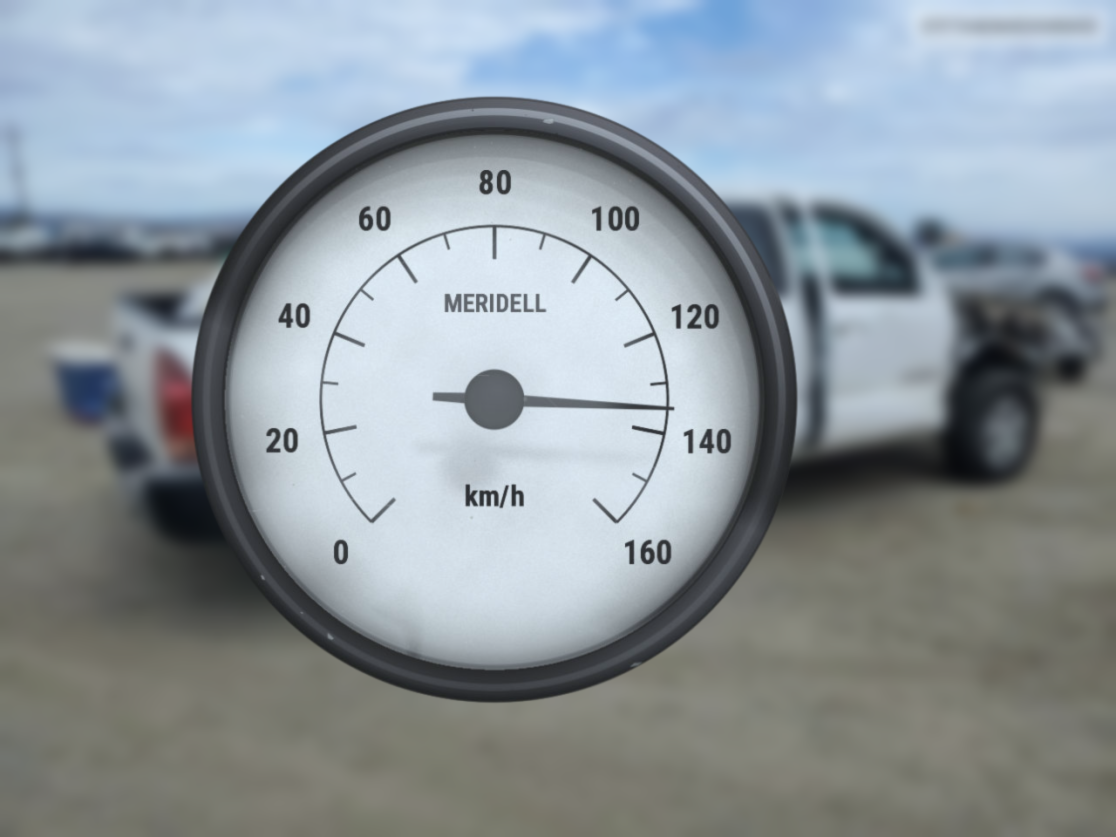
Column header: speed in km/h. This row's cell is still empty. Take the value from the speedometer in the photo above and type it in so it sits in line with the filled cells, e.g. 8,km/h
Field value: 135,km/h
